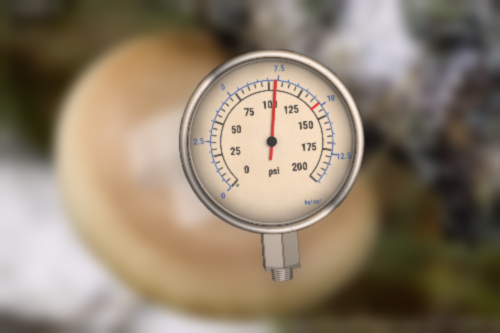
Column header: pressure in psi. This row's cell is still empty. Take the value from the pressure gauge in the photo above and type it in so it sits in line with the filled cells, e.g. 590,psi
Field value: 105,psi
